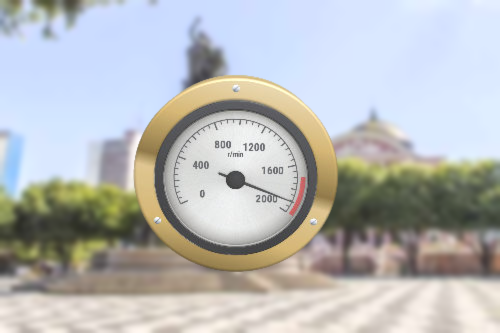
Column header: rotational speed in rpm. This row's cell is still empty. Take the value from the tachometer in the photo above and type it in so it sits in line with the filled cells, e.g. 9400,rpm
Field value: 1900,rpm
